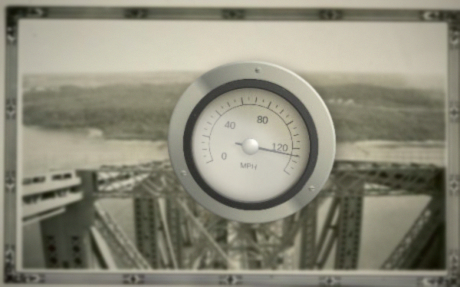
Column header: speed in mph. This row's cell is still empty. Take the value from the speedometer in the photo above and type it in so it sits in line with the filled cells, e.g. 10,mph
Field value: 125,mph
